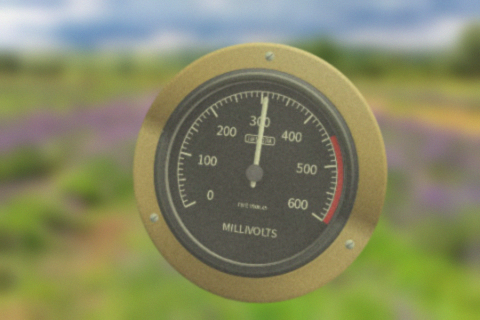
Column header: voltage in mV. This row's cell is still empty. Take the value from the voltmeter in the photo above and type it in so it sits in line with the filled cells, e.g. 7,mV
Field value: 310,mV
